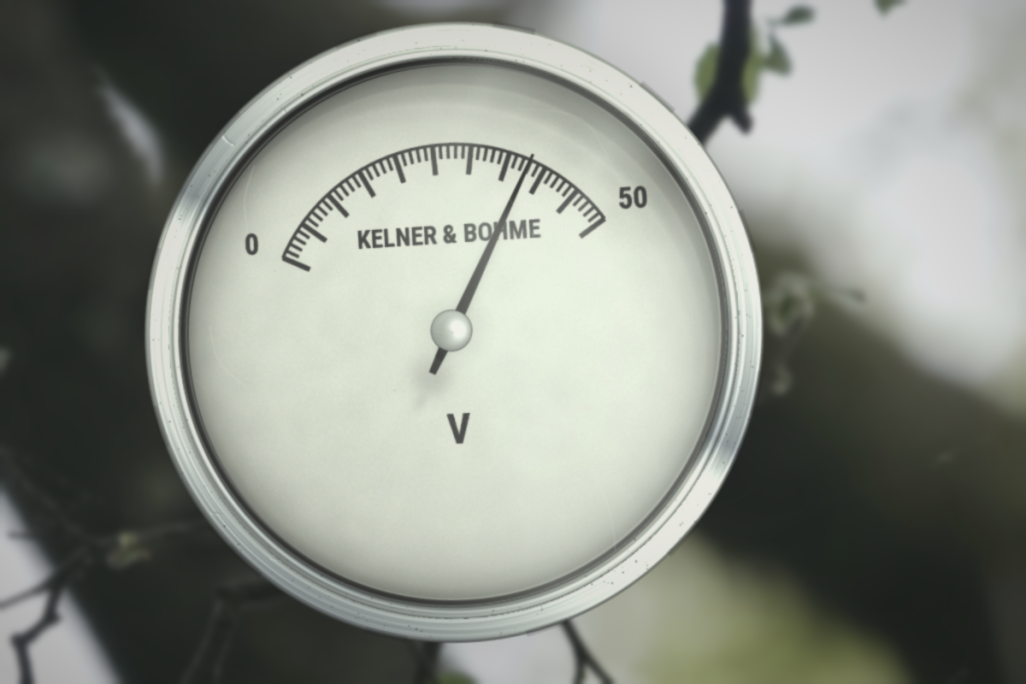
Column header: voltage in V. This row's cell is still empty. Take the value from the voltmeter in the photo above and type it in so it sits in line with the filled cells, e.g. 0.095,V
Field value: 38,V
